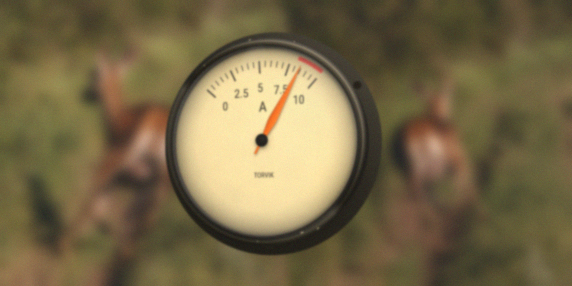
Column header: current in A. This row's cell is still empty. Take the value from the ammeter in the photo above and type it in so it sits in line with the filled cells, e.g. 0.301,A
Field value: 8.5,A
